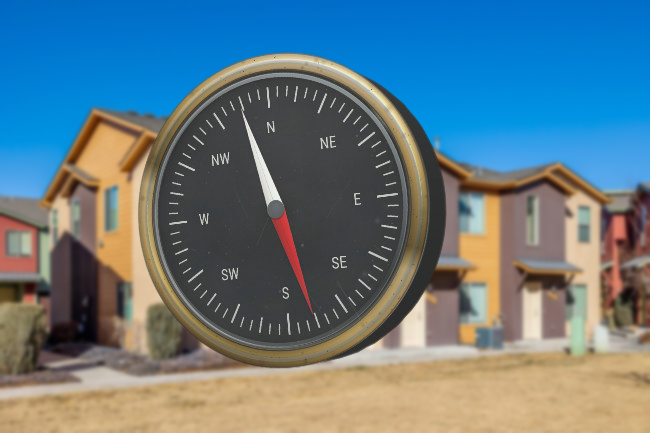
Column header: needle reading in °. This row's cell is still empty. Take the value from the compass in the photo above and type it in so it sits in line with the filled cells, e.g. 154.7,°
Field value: 165,°
